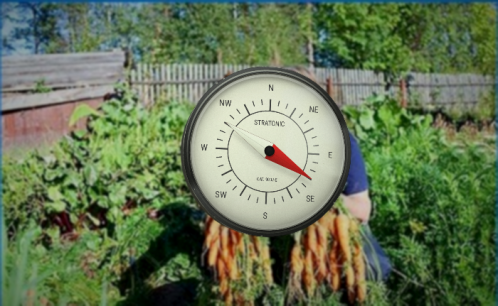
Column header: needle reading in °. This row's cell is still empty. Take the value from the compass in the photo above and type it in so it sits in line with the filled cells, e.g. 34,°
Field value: 120,°
